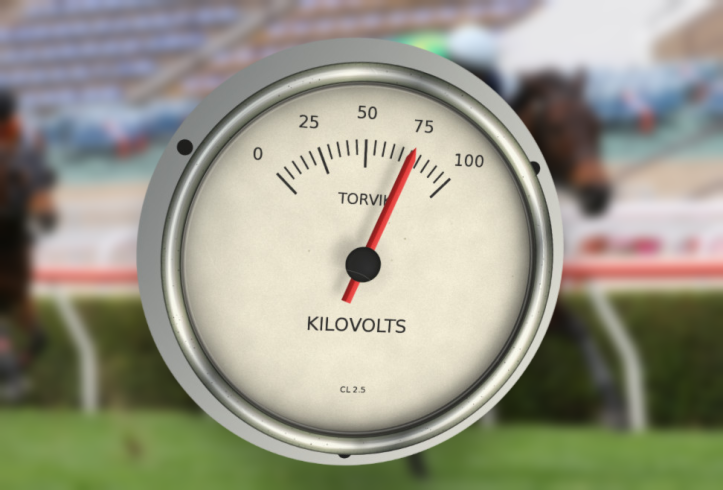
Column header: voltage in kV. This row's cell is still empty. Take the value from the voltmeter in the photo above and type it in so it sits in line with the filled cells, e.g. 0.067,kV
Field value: 75,kV
